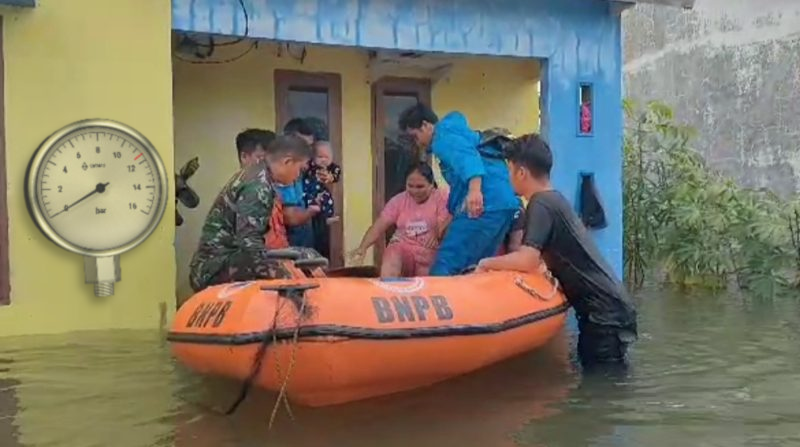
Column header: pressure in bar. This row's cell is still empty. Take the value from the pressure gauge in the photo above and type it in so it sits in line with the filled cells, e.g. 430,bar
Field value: 0,bar
